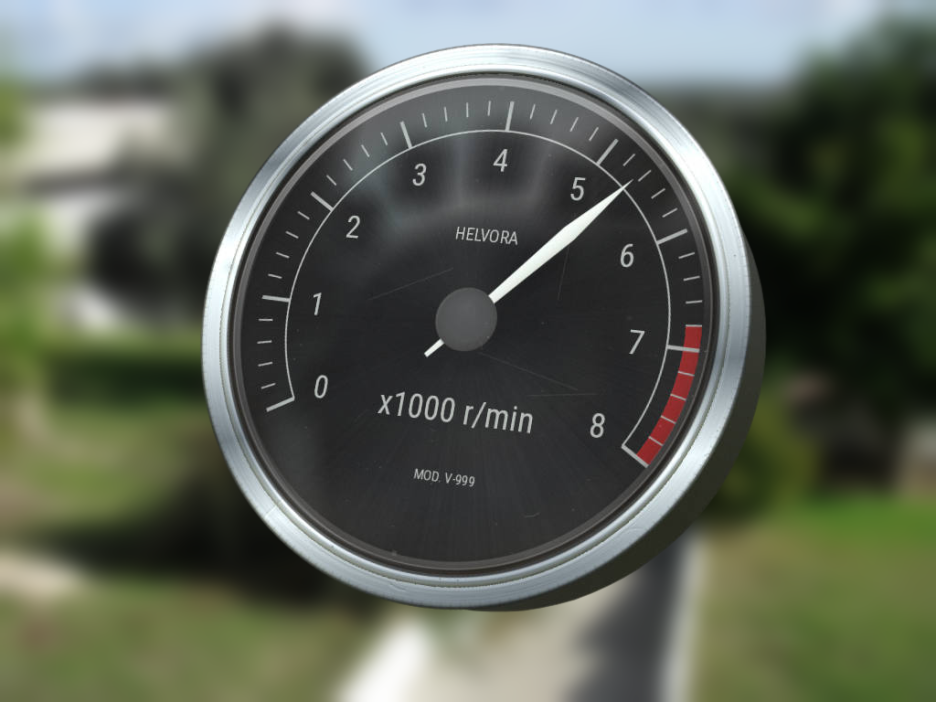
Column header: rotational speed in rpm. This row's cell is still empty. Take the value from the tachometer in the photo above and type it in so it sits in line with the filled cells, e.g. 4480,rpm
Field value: 5400,rpm
